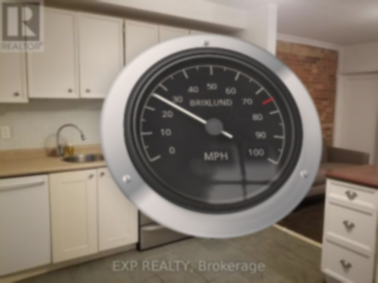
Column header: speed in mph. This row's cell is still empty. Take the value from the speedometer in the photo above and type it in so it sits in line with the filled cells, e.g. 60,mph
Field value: 25,mph
